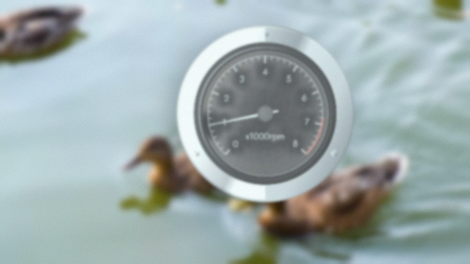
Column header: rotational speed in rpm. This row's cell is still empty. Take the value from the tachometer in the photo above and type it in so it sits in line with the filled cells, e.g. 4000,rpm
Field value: 1000,rpm
